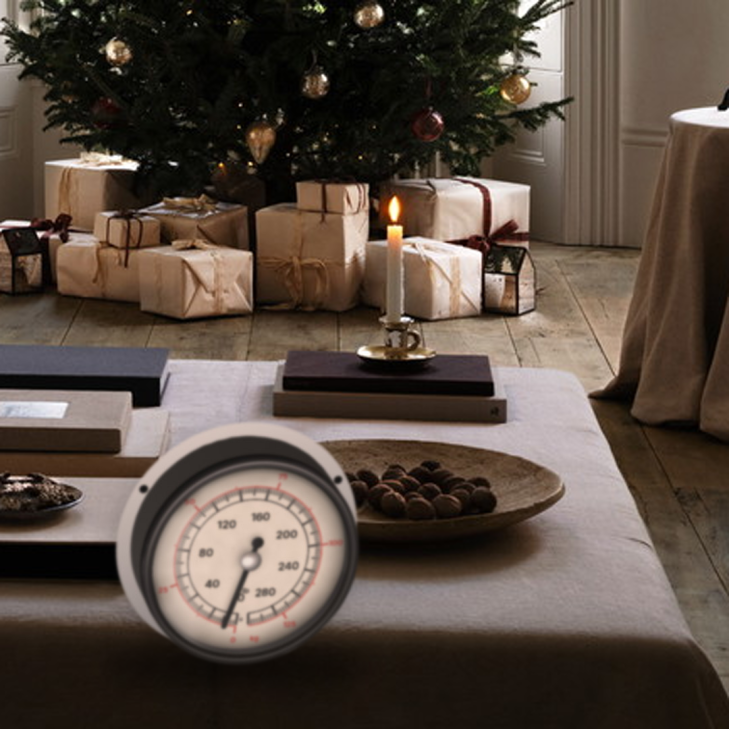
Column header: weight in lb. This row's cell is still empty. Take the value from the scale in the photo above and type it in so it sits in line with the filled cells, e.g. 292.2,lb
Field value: 10,lb
